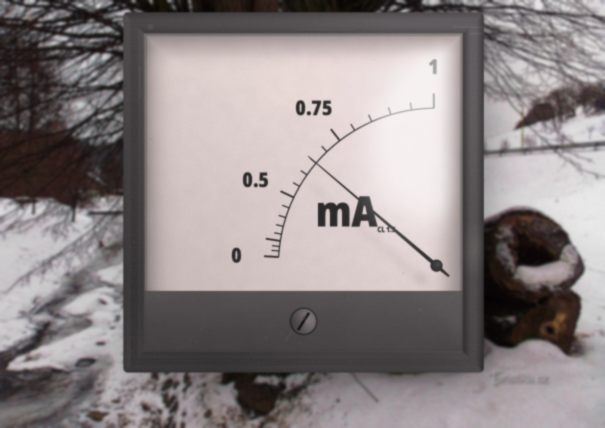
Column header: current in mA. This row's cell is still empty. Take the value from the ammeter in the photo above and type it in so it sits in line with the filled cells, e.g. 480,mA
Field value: 0.65,mA
